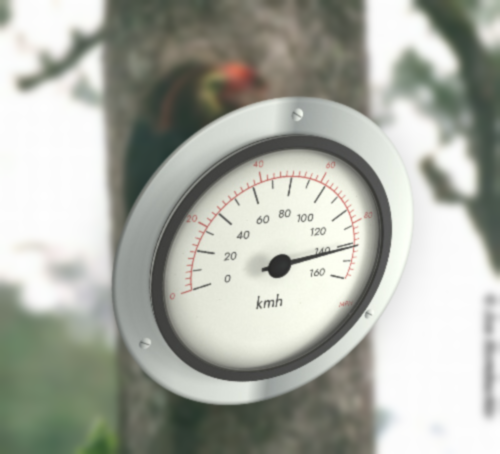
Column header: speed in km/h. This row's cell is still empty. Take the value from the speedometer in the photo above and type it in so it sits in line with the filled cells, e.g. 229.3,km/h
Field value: 140,km/h
